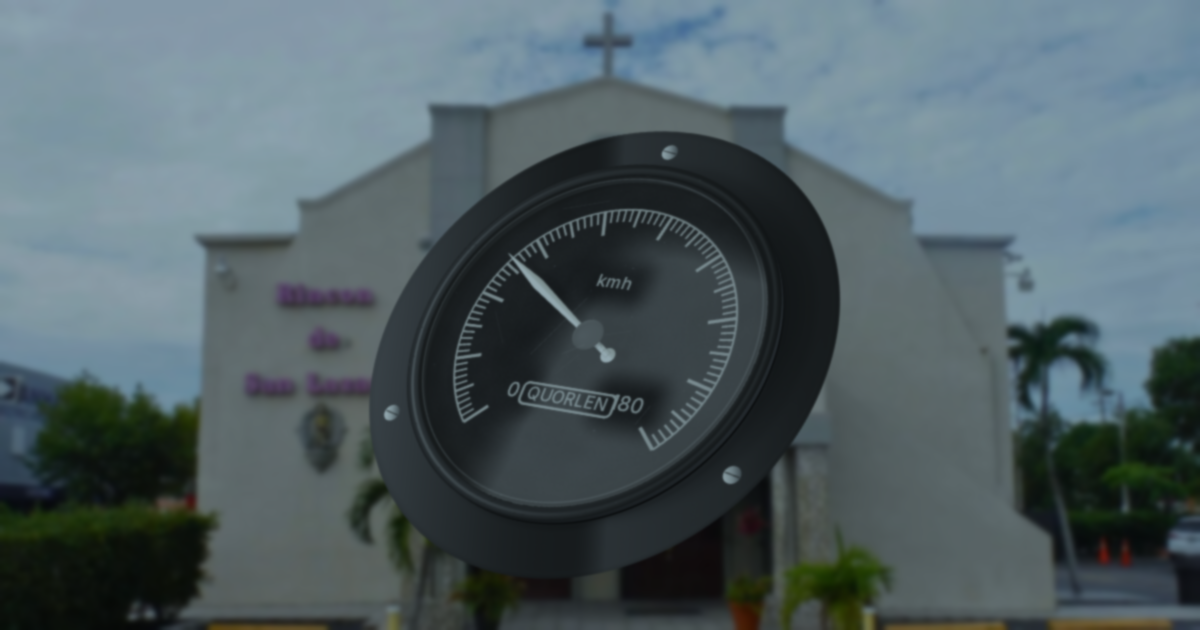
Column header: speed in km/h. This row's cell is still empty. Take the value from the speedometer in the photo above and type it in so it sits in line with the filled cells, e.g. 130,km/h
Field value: 52,km/h
